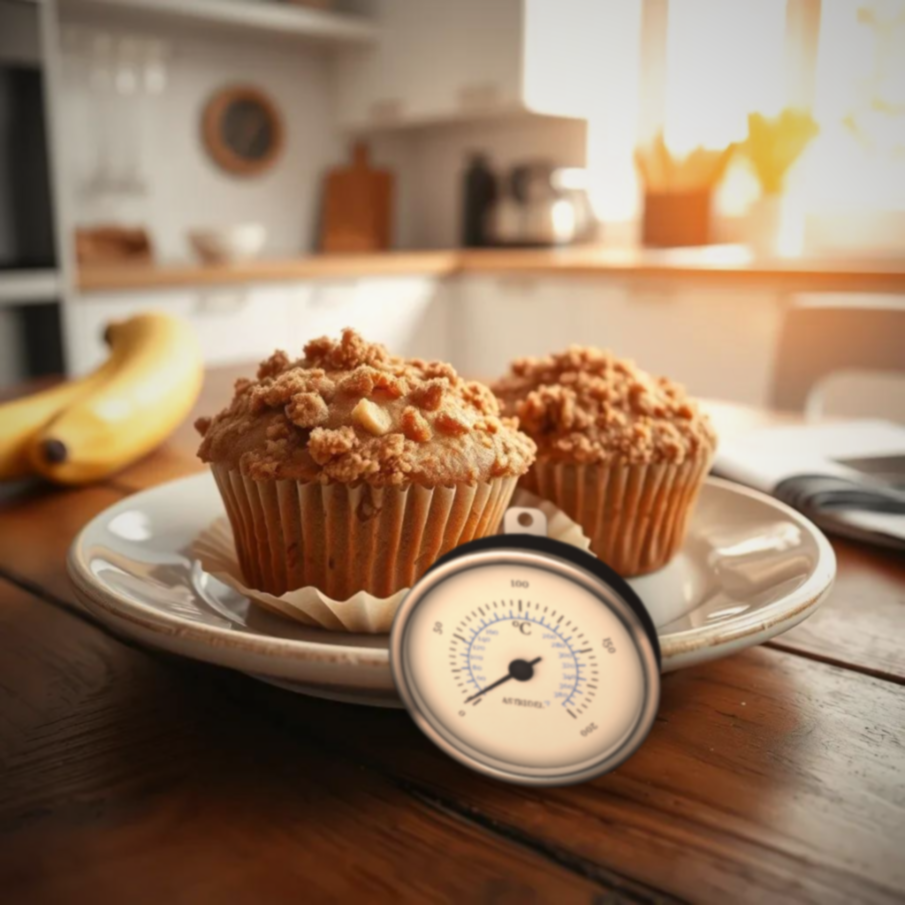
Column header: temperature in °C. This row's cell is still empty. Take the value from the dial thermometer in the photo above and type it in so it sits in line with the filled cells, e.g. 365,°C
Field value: 5,°C
